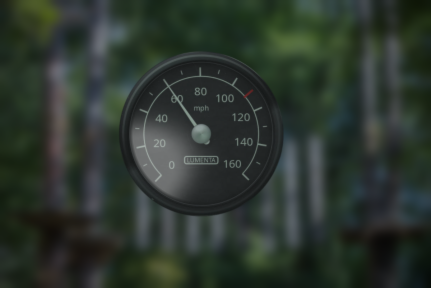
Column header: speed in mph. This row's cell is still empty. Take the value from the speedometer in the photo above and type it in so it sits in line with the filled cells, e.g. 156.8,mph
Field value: 60,mph
